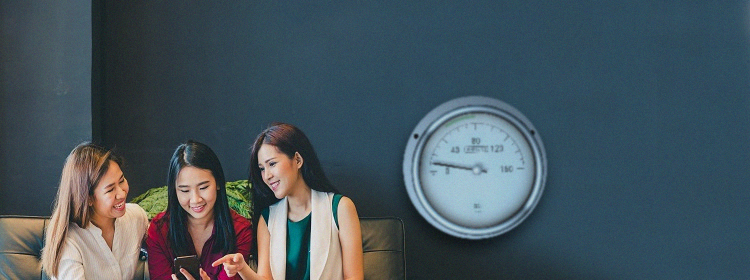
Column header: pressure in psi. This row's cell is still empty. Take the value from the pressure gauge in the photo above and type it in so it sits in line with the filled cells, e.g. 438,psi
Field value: 10,psi
